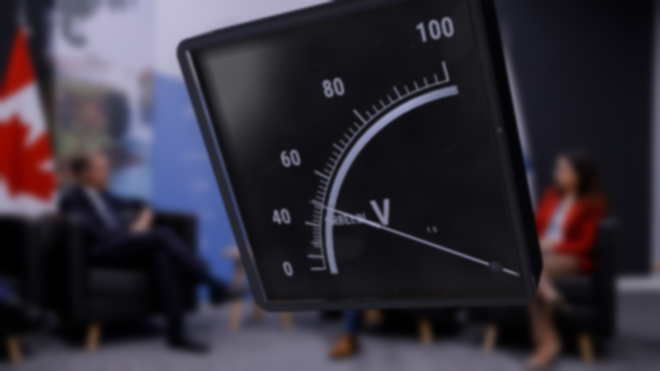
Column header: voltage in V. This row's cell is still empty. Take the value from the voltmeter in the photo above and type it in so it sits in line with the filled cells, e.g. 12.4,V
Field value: 50,V
